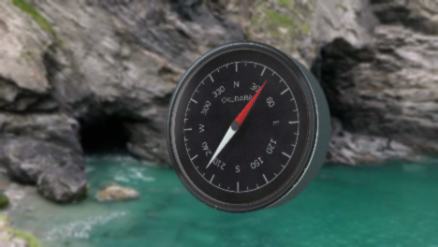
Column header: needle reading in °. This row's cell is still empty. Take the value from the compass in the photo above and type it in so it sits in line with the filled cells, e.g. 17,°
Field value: 40,°
